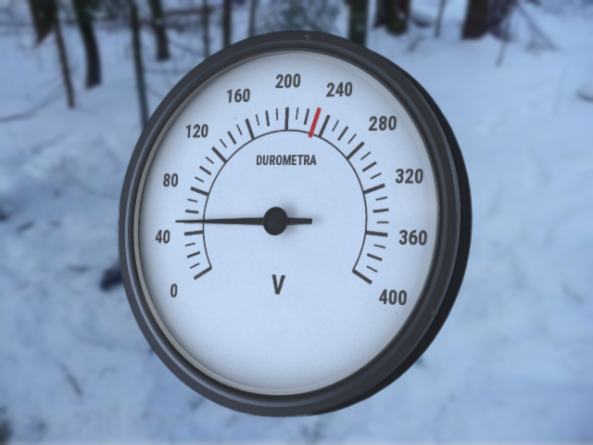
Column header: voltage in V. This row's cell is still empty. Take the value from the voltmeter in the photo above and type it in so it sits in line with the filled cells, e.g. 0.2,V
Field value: 50,V
